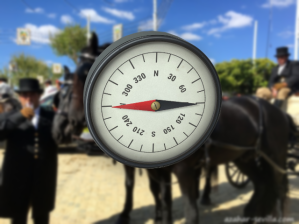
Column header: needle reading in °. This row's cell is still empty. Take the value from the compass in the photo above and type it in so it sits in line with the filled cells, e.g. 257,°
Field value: 270,°
